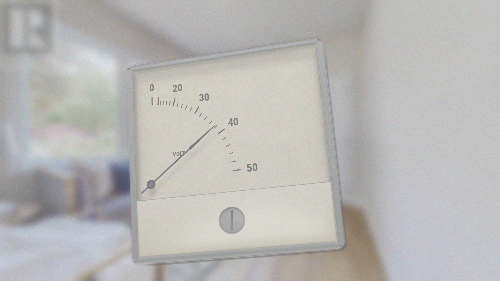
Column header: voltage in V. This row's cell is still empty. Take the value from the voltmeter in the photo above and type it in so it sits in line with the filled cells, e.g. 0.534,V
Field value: 38,V
